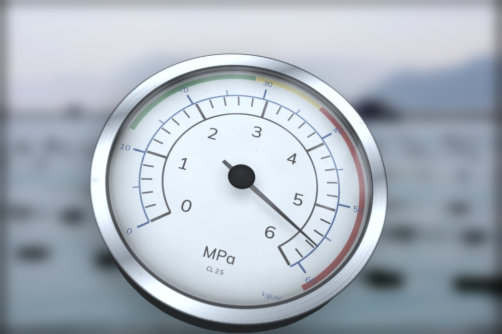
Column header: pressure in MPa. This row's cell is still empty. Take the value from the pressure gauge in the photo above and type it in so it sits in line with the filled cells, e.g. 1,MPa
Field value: 5.6,MPa
